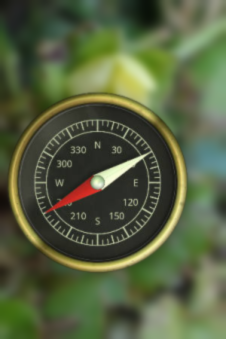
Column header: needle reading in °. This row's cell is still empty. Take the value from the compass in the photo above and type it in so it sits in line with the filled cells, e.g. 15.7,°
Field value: 240,°
